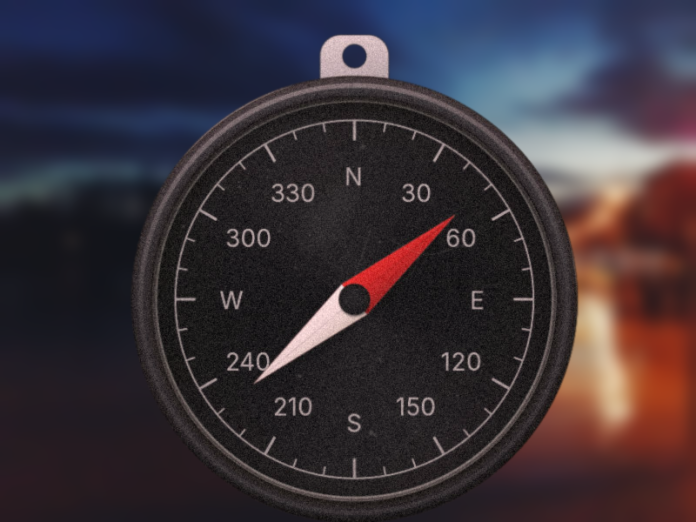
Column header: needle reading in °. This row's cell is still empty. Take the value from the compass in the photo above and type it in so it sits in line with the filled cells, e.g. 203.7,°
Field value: 50,°
